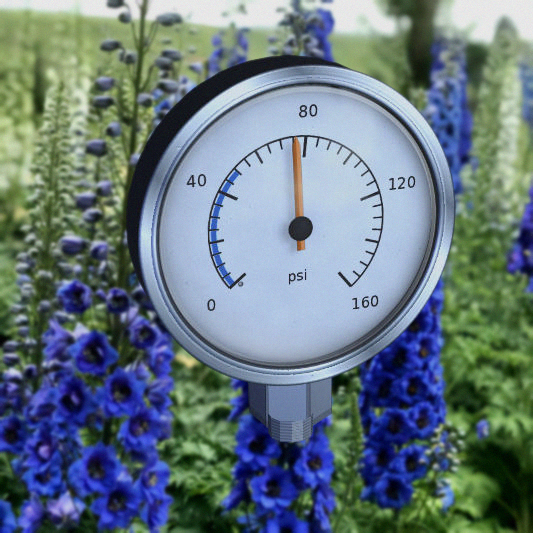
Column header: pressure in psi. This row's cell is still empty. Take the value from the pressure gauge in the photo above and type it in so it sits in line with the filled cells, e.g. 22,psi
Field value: 75,psi
